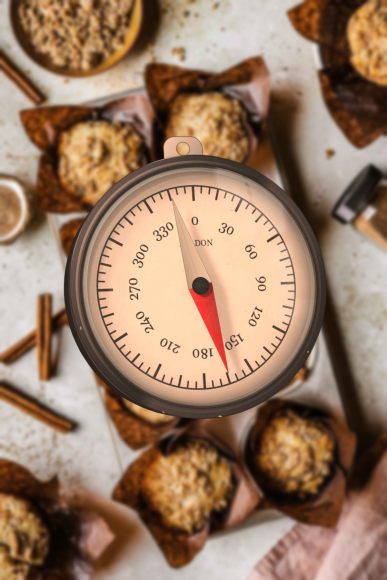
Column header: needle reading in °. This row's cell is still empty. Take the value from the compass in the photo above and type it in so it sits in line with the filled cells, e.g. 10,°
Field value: 165,°
